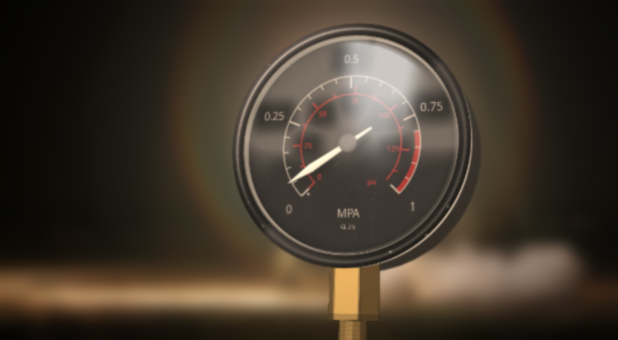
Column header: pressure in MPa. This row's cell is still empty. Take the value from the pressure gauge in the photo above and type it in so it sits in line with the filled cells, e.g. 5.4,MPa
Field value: 0.05,MPa
